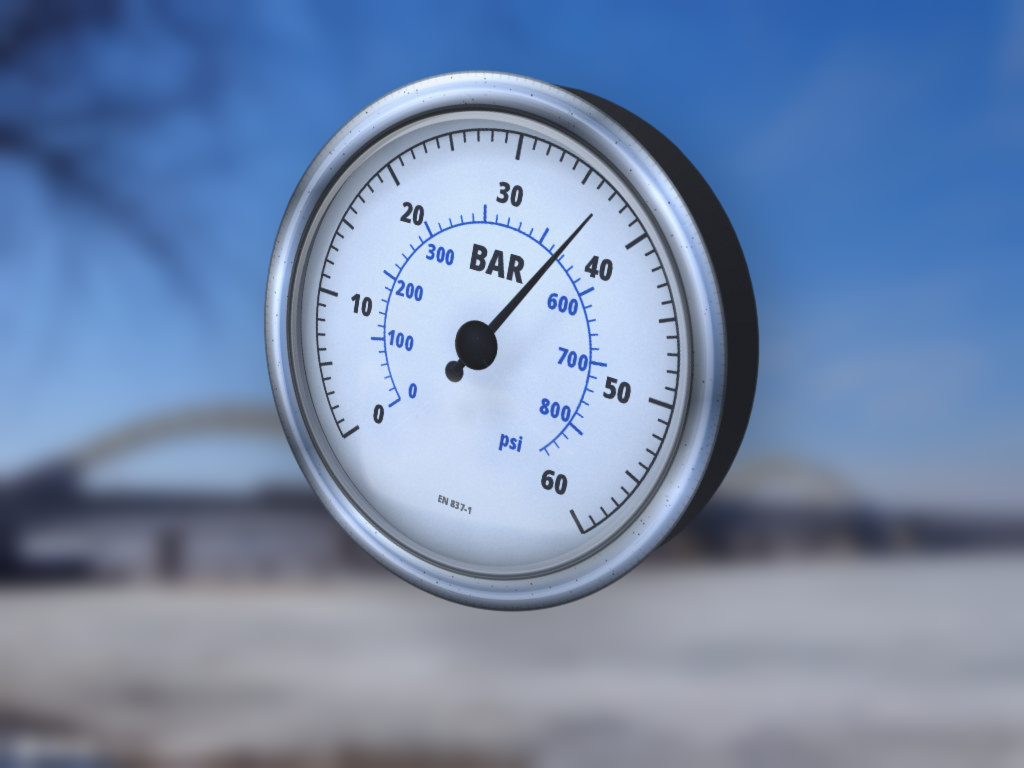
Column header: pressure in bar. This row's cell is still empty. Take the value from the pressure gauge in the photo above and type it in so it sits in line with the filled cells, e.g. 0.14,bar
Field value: 37,bar
